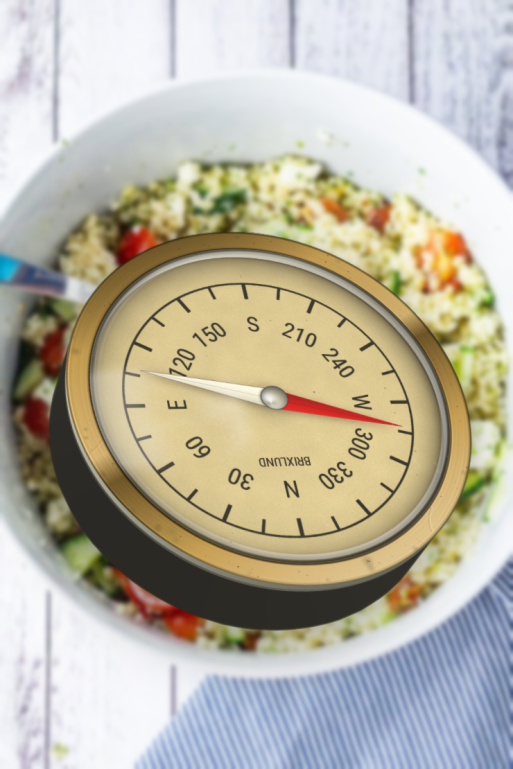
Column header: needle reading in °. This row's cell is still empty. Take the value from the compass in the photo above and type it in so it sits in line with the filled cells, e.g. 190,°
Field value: 285,°
